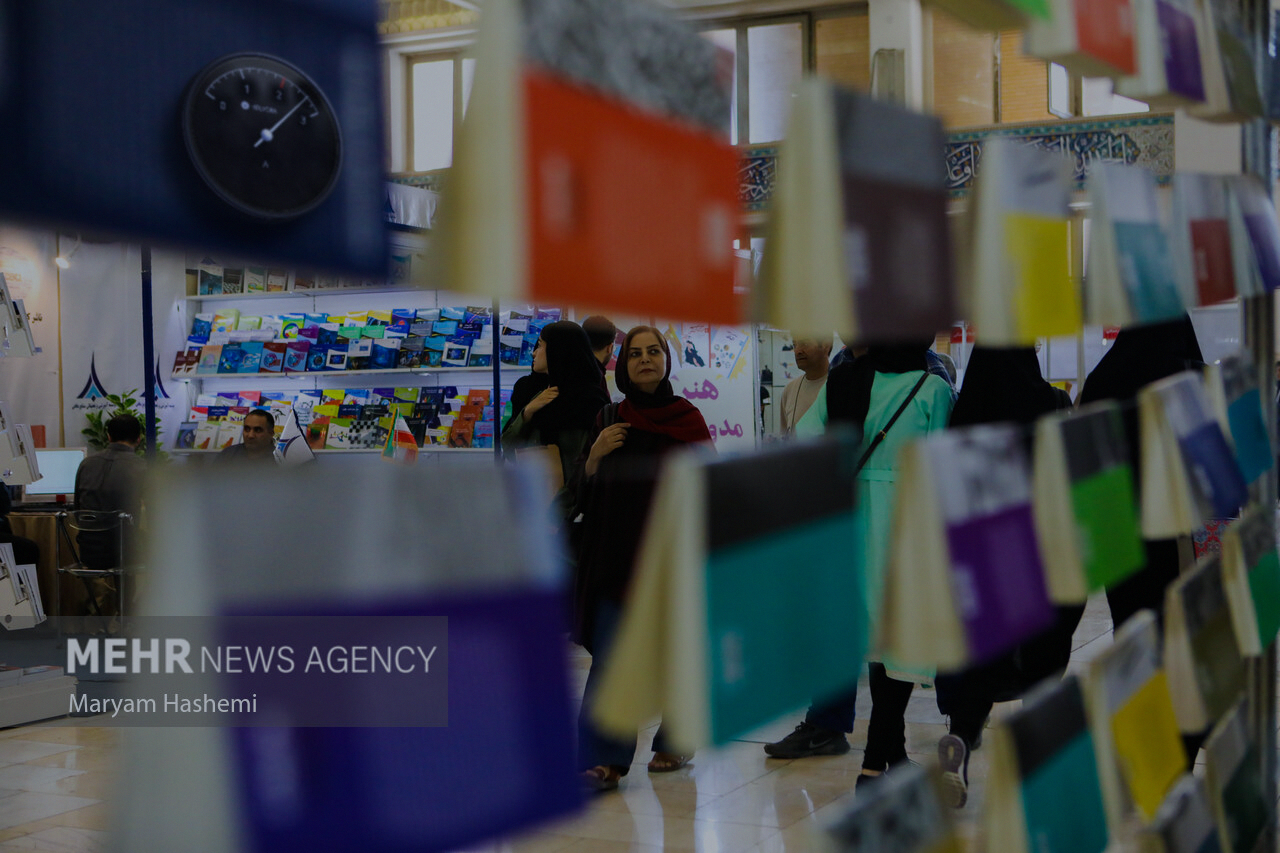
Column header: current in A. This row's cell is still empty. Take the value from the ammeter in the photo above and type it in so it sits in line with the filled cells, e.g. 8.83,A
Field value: 2.6,A
